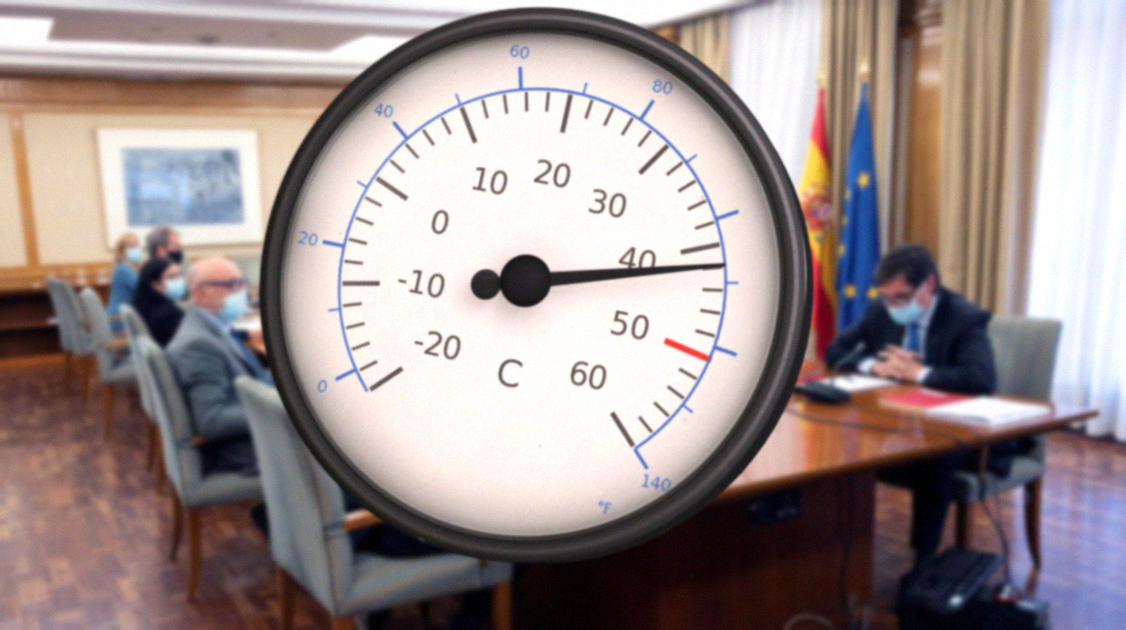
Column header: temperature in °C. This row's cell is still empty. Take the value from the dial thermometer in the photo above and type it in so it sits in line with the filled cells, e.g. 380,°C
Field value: 42,°C
